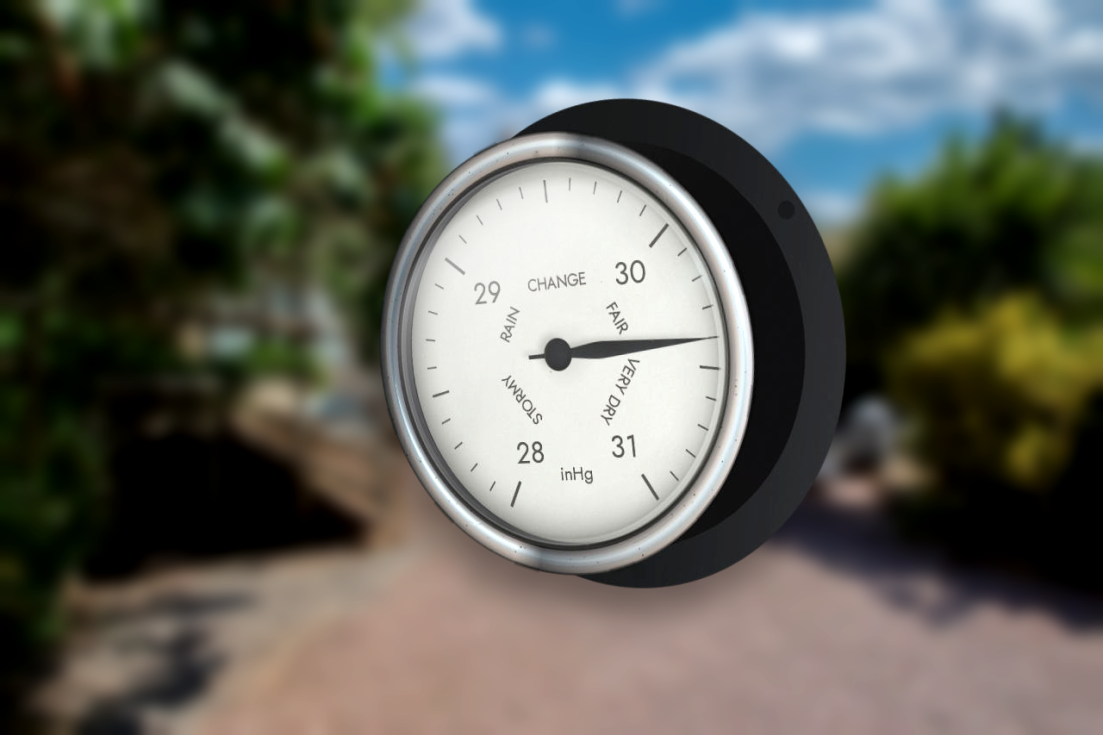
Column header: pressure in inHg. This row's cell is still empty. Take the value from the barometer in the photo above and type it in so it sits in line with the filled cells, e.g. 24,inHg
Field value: 30.4,inHg
